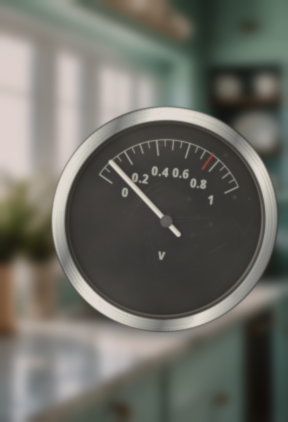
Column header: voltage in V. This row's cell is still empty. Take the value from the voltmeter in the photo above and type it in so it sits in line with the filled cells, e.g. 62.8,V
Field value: 0.1,V
